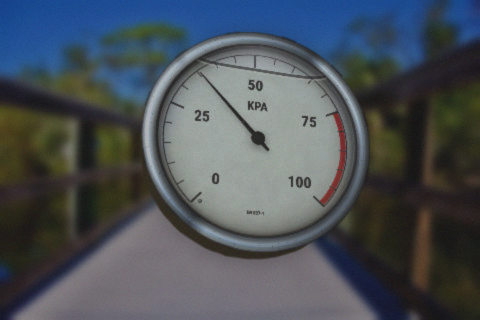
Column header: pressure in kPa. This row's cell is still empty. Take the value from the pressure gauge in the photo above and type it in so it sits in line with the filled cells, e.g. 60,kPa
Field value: 35,kPa
